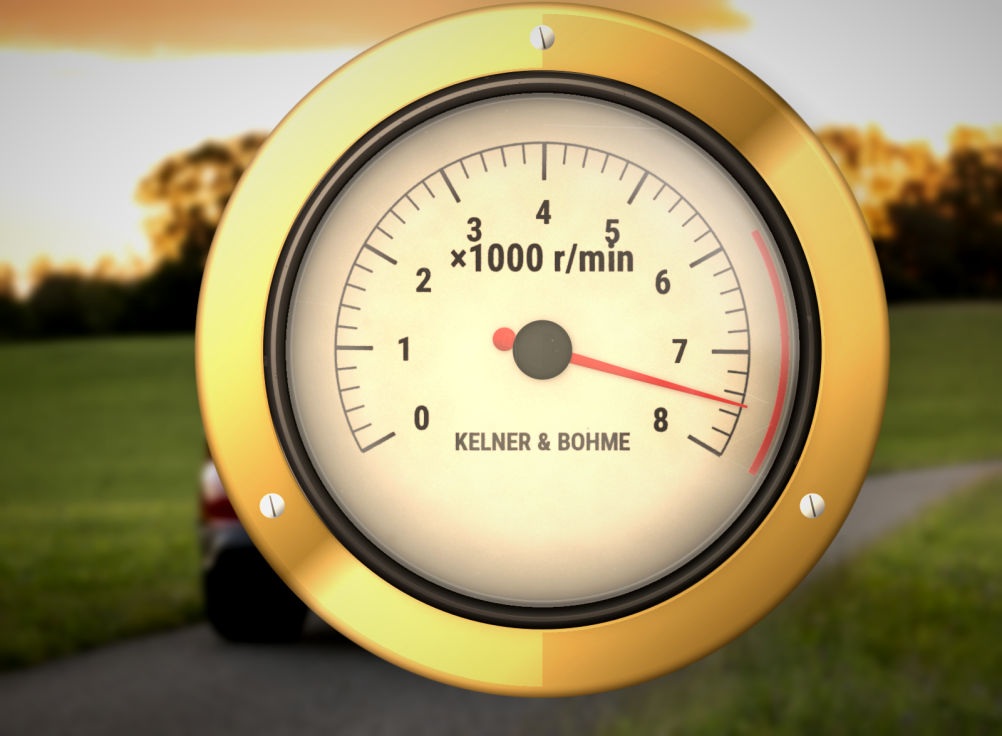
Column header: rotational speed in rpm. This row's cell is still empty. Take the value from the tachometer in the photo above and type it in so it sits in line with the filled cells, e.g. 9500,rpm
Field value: 7500,rpm
